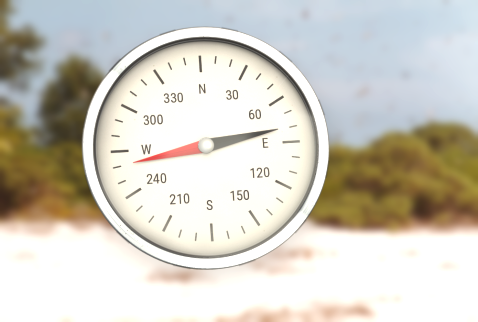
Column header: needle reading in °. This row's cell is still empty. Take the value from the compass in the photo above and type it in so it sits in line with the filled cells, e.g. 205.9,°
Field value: 260,°
